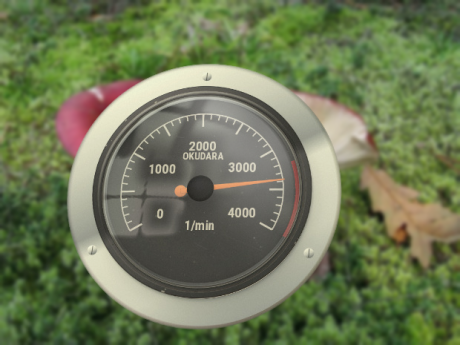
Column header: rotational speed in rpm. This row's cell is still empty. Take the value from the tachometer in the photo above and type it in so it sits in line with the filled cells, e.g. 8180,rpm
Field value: 3400,rpm
